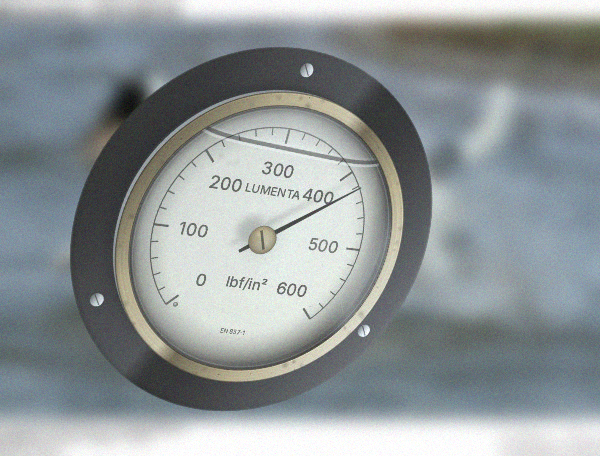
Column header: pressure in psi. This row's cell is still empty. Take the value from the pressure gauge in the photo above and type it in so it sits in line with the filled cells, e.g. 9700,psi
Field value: 420,psi
